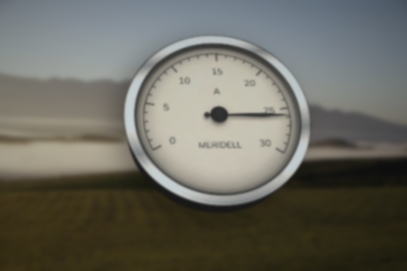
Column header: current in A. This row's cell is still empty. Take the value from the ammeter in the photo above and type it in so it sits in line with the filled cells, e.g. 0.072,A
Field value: 26,A
